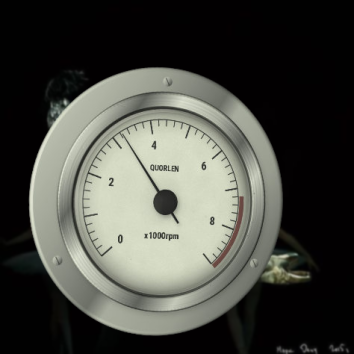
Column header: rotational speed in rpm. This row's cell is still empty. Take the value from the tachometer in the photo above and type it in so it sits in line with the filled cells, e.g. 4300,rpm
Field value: 3200,rpm
